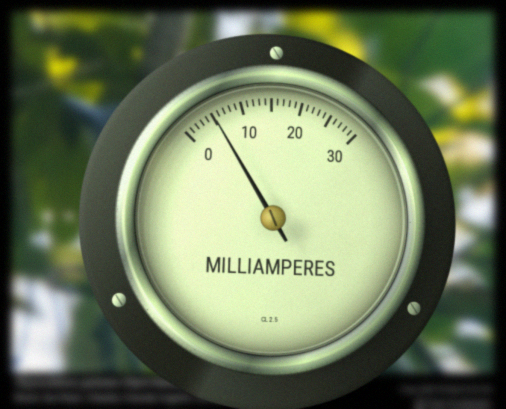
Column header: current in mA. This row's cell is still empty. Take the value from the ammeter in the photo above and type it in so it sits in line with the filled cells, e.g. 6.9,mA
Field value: 5,mA
